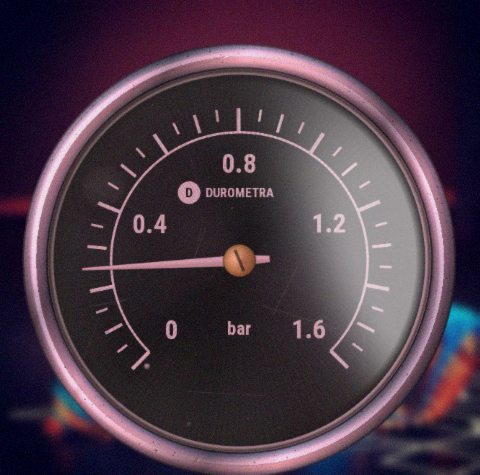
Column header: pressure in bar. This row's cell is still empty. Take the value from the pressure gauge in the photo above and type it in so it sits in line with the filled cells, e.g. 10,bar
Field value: 0.25,bar
